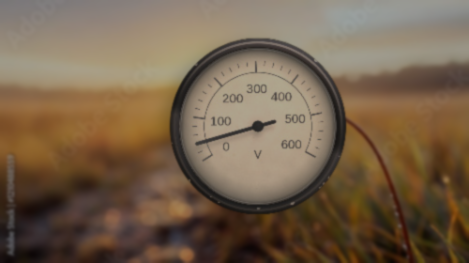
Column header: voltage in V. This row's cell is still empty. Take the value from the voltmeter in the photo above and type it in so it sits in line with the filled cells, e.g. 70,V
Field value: 40,V
